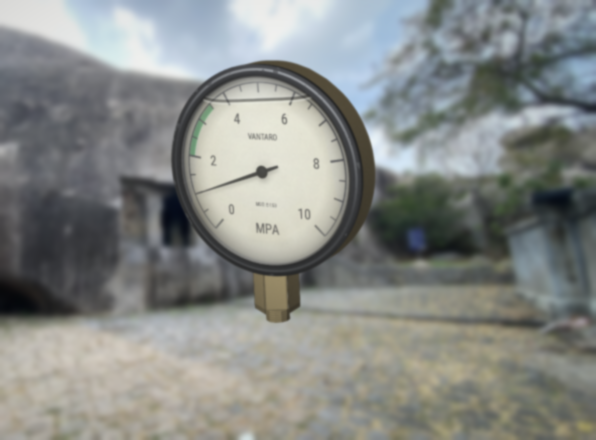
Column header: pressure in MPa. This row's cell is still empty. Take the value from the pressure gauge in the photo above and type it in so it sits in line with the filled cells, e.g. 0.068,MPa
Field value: 1,MPa
